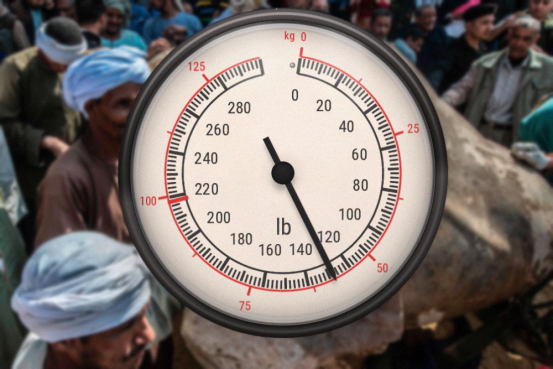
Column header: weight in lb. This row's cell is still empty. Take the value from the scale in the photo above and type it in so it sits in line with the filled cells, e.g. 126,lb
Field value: 128,lb
